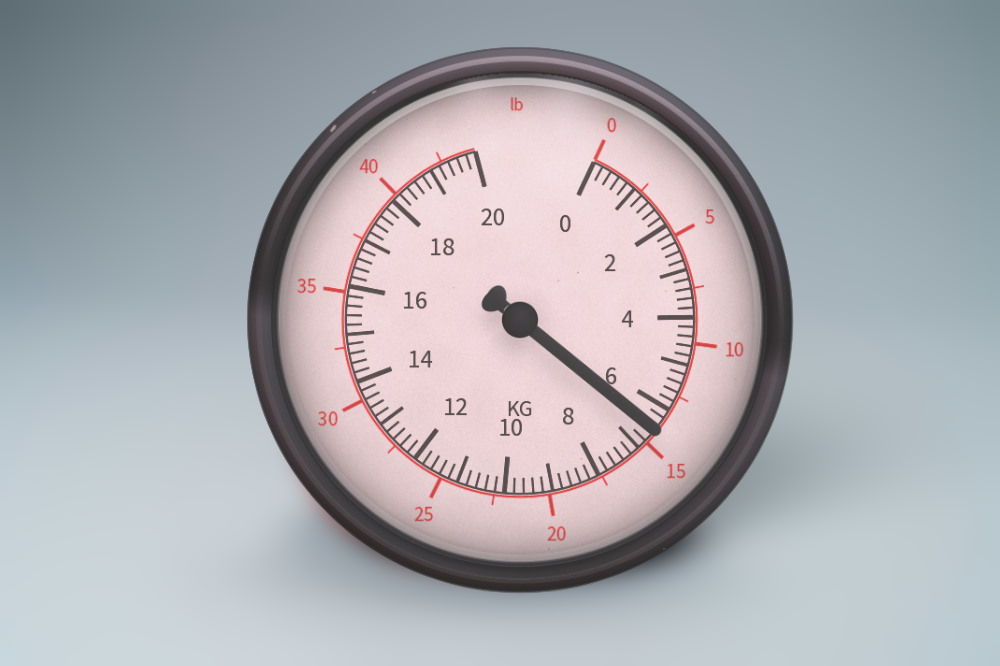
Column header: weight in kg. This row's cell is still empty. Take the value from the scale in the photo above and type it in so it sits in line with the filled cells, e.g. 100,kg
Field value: 6.5,kg
